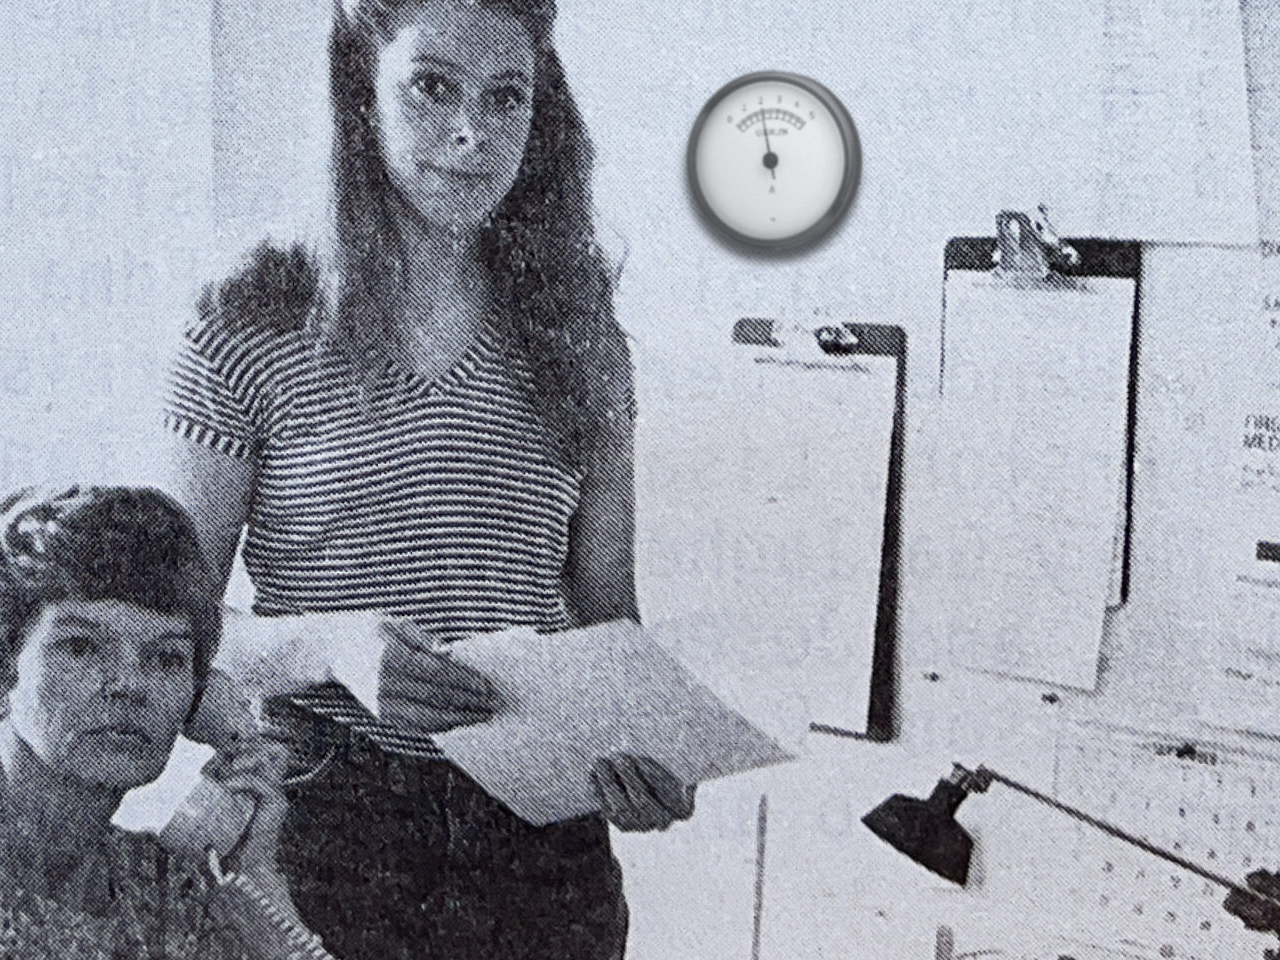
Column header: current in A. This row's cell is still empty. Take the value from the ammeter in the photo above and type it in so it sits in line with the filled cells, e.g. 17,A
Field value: 2,A
